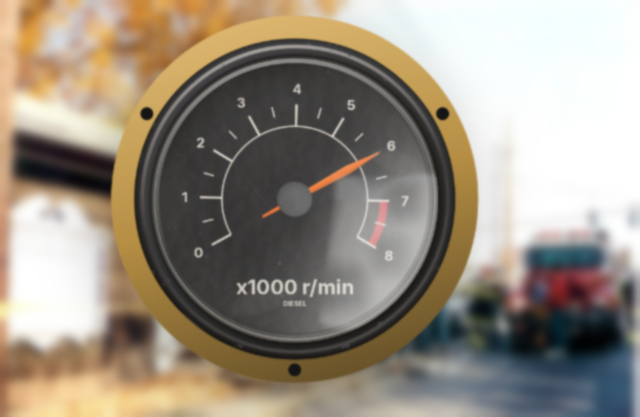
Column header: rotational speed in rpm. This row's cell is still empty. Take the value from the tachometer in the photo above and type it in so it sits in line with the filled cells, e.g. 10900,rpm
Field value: 6000,rpm
